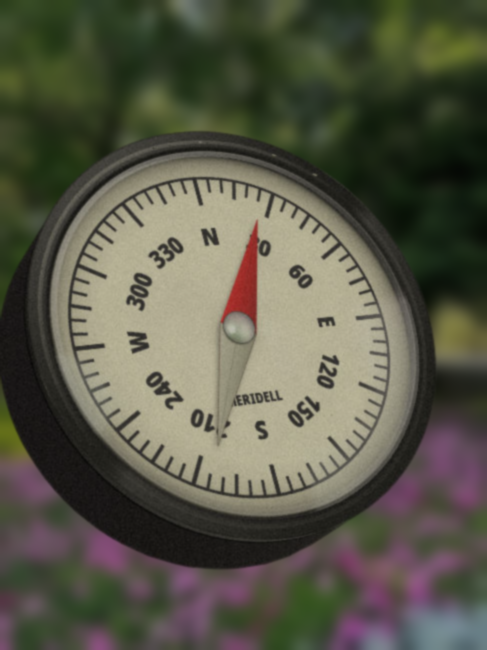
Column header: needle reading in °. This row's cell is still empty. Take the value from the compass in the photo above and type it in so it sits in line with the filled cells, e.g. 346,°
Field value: 25,°
